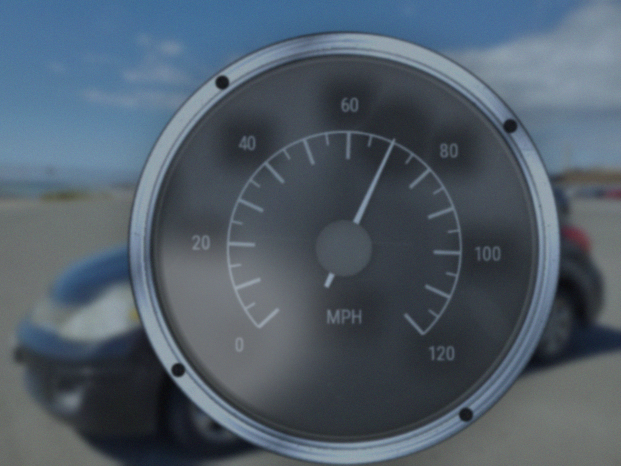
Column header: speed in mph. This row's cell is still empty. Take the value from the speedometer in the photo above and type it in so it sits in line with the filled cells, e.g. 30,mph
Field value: 70,mph
